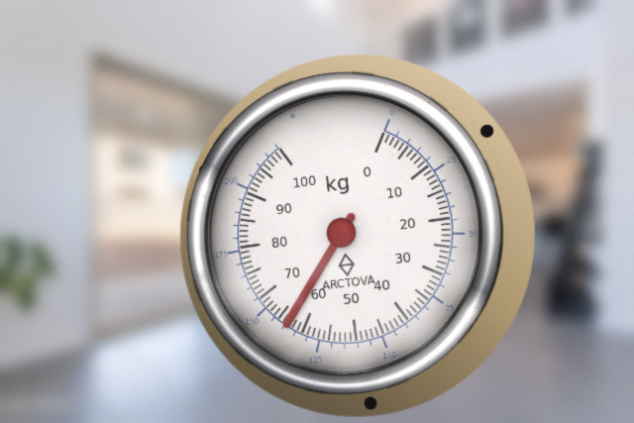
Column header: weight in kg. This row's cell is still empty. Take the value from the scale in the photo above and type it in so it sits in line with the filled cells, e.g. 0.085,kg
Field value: 63,kg
